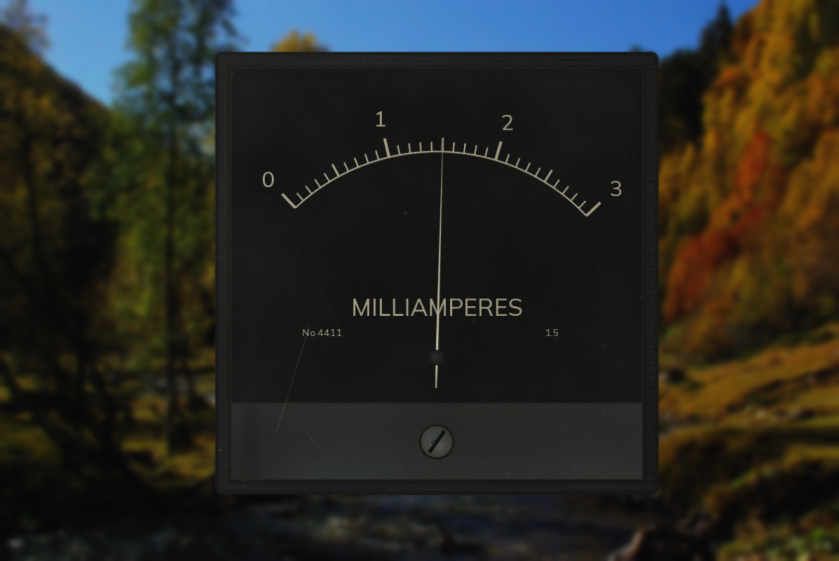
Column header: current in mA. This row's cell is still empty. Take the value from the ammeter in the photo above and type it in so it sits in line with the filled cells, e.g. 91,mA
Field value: 1.5,mA
